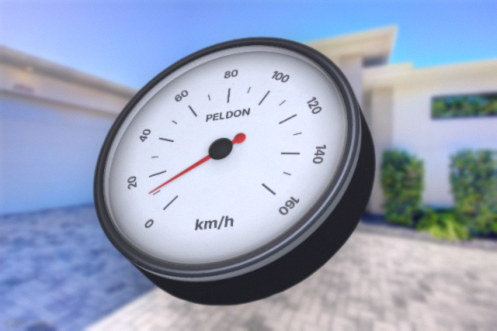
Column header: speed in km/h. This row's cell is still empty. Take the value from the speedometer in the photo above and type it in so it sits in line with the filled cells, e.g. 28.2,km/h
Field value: 10,km/h
